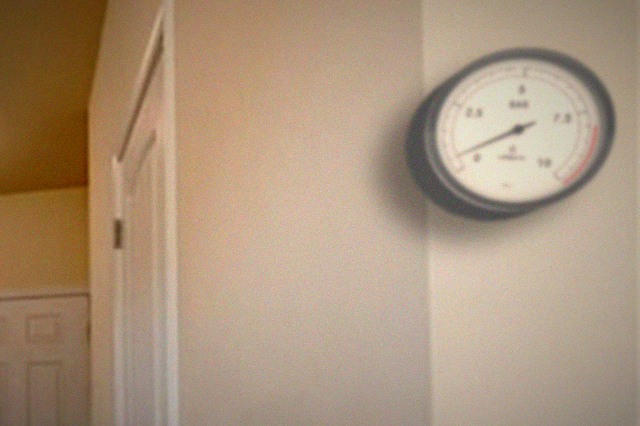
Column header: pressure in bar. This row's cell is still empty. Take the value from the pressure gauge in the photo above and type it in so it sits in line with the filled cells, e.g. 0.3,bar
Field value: 0.5,bar
